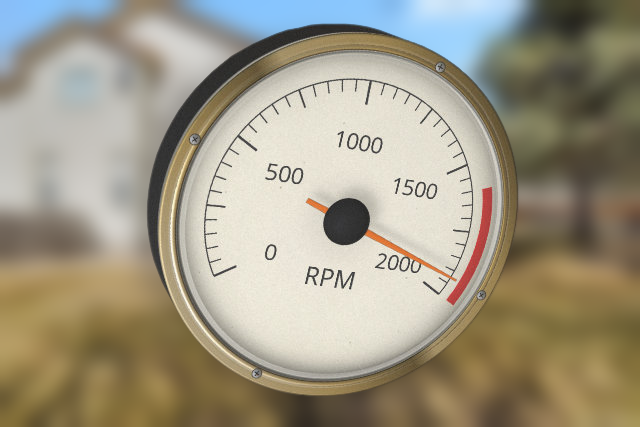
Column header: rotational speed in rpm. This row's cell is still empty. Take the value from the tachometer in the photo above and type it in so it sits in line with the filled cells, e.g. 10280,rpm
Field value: 1925,rpm
